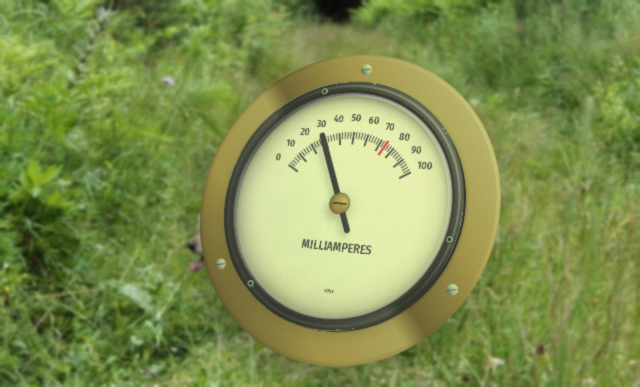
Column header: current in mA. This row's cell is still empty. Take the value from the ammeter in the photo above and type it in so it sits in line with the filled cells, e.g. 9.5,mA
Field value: 30,mA
